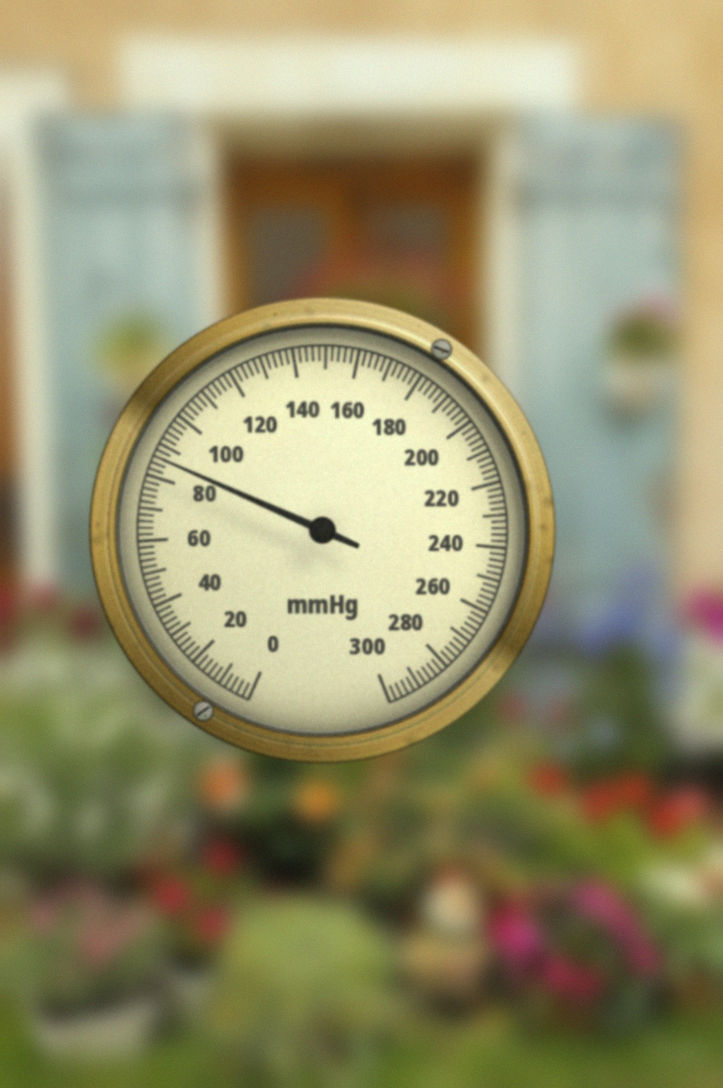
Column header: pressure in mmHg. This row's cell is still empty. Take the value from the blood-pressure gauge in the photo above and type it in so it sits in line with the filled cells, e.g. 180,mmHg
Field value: 86,mmHg
